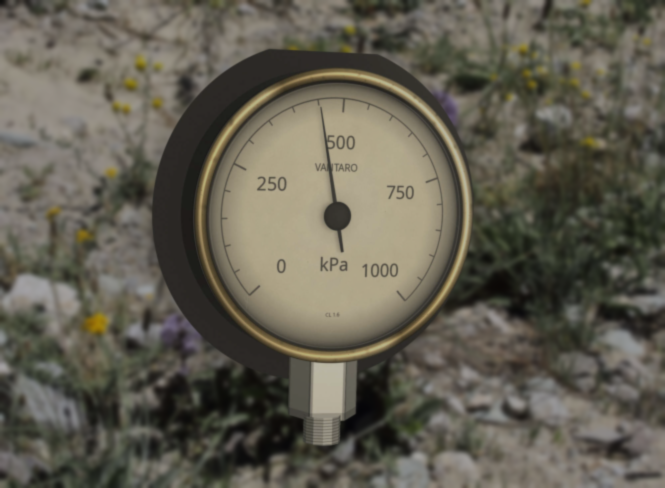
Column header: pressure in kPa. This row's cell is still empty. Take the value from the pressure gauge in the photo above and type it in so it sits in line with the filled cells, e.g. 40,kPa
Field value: 450,kPa
